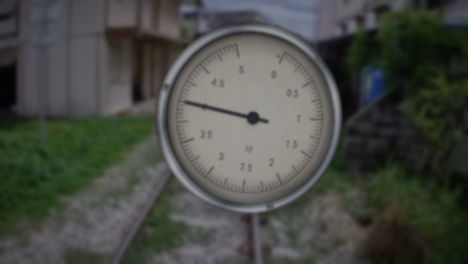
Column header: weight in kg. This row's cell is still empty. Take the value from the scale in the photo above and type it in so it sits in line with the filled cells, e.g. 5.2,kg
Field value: 4,kg
